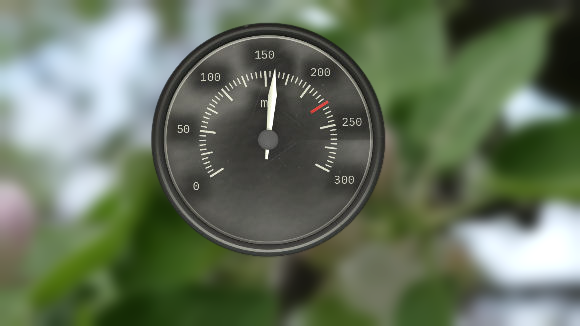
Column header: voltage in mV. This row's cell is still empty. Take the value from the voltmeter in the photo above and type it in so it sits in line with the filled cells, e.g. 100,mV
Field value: 160,mV
